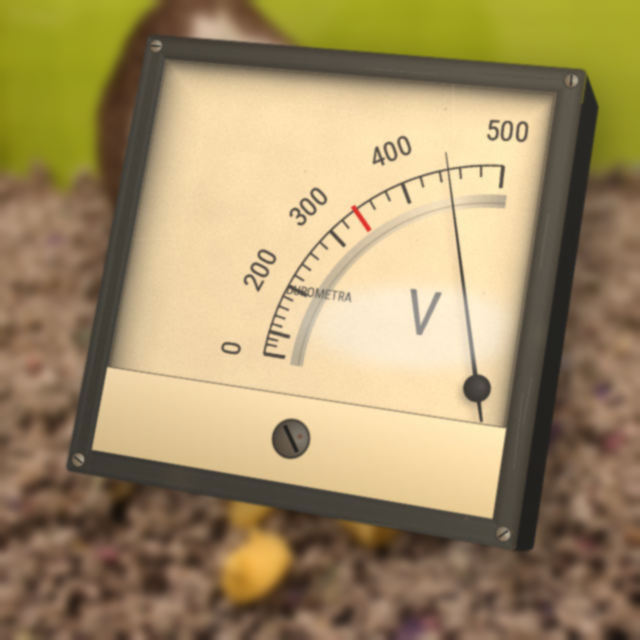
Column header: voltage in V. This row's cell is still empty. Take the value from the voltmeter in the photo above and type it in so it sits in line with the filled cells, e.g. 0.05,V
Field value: 450,V
